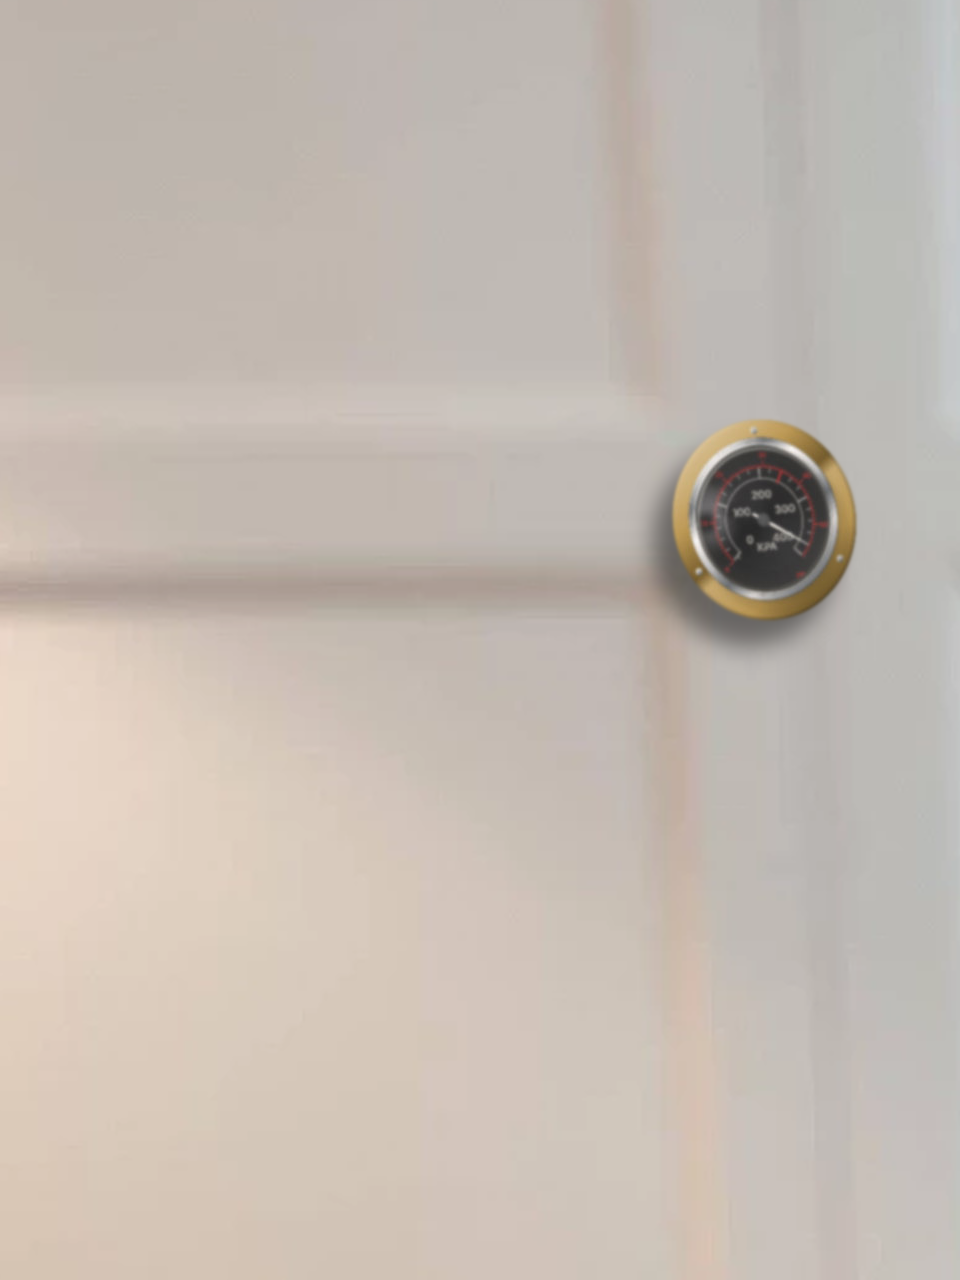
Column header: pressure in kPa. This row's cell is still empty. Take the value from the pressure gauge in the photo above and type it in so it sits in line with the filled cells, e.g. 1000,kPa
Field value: 380,kPa
